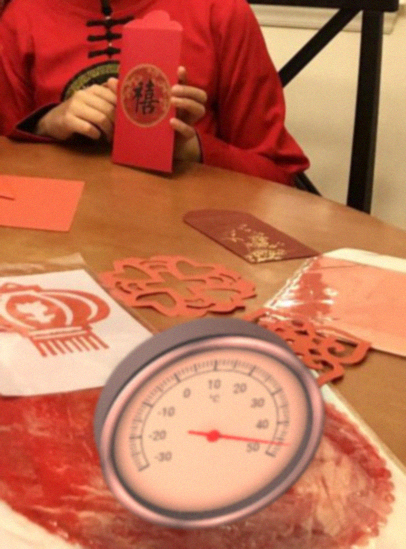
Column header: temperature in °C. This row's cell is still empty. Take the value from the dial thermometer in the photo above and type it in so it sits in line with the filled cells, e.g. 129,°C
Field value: 45,°C
